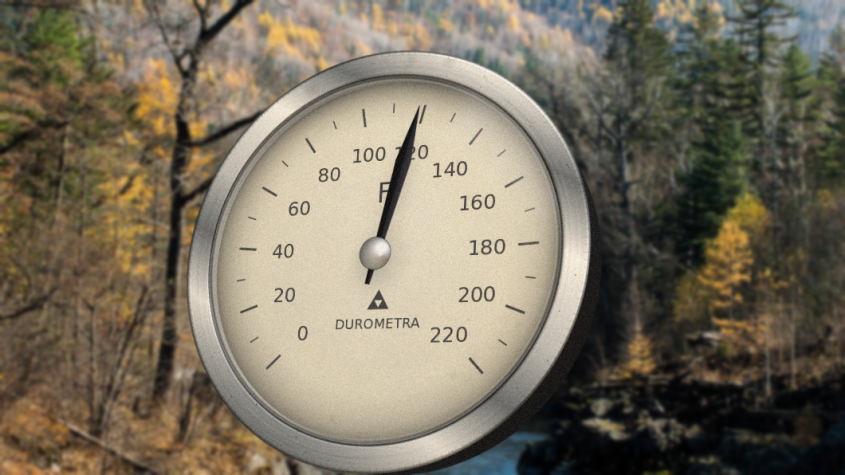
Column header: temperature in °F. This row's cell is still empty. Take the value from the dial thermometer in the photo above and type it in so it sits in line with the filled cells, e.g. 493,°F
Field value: 120,°F
